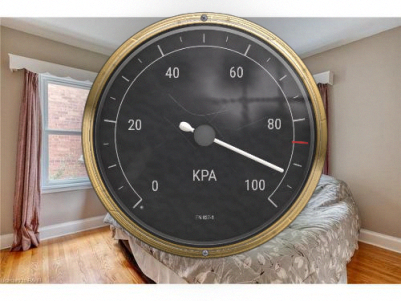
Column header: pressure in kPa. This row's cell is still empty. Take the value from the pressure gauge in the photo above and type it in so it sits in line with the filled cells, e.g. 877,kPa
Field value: 92.5,kPa
